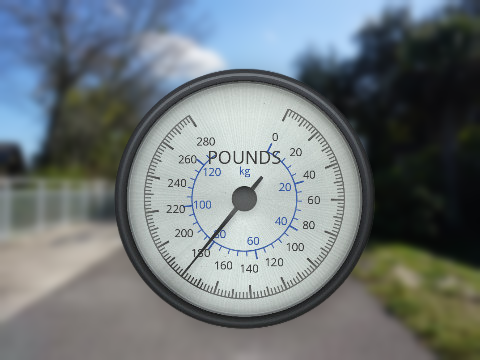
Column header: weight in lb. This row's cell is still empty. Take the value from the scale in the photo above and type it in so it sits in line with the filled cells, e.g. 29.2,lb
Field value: 180,lb
